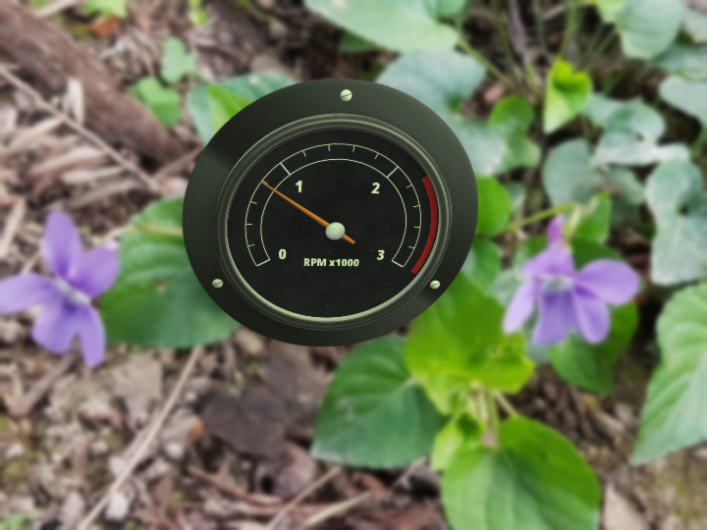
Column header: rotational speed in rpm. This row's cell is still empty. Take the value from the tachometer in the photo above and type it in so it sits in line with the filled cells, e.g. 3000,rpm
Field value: 800,rpm
